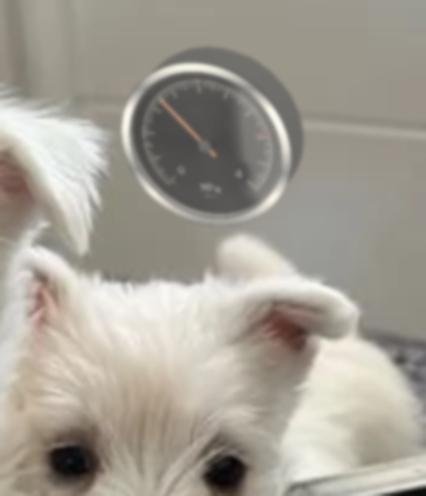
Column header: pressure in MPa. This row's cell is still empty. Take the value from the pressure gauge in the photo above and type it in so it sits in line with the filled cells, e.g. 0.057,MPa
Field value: 1.4,MPa
